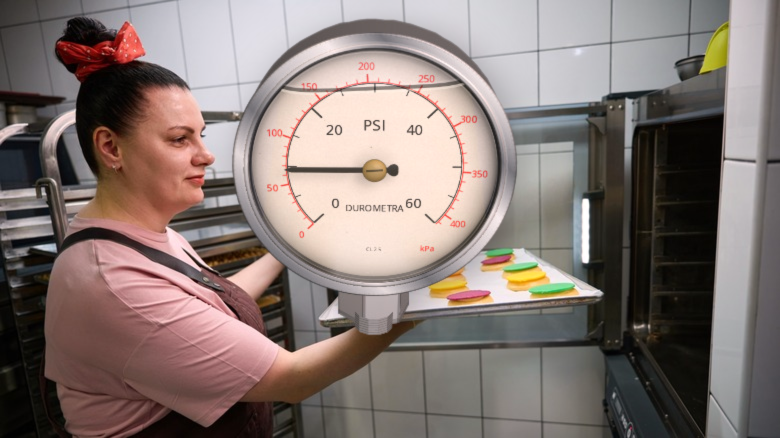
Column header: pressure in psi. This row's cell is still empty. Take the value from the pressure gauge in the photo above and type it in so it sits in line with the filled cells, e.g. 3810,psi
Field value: 10,psi
